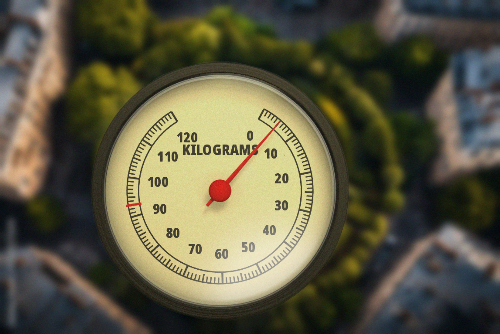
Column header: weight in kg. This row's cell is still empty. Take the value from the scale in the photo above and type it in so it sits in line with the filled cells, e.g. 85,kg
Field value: 5,kg
